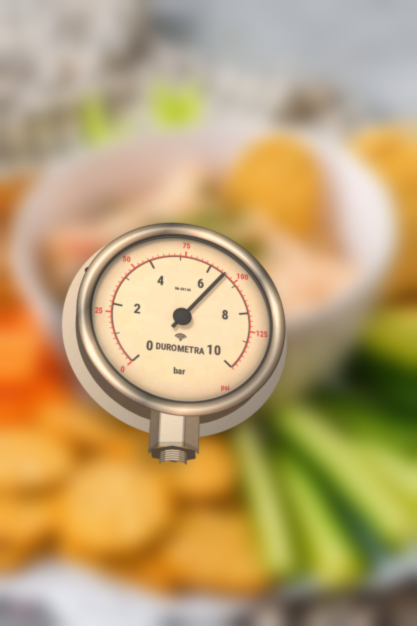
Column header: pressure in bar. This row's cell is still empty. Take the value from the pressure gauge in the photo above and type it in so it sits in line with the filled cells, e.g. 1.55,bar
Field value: 6.5,bar
